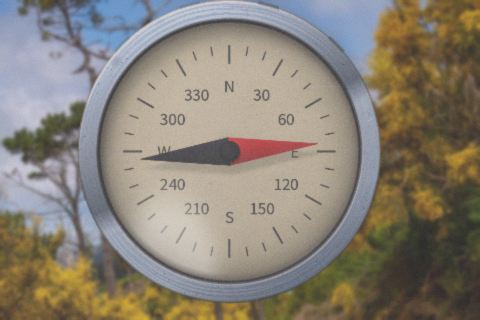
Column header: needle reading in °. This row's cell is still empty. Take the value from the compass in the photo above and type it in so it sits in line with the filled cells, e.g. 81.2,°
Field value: 85,°
